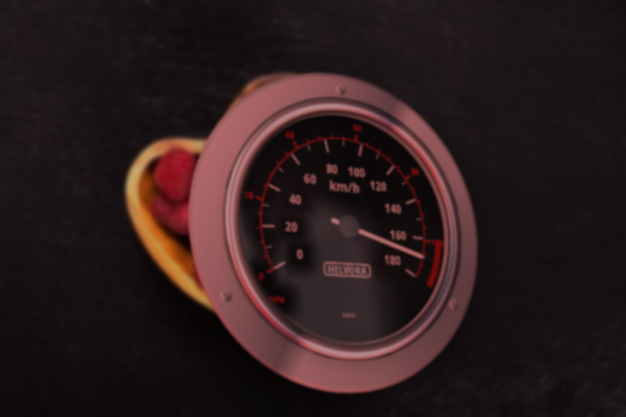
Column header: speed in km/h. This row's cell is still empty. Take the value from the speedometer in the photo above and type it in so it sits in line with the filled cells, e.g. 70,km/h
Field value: 170,km/h
